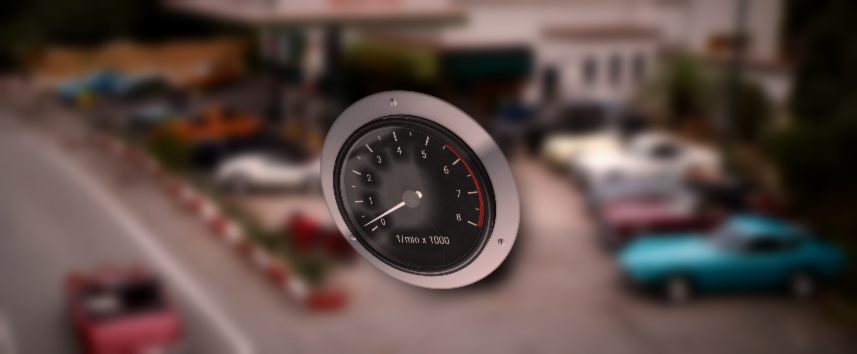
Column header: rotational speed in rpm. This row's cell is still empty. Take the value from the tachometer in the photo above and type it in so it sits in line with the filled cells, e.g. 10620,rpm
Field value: 250,rpm
